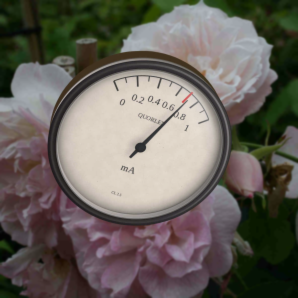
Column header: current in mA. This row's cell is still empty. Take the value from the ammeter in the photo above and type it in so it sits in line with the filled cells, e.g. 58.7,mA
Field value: 0.7,mA
